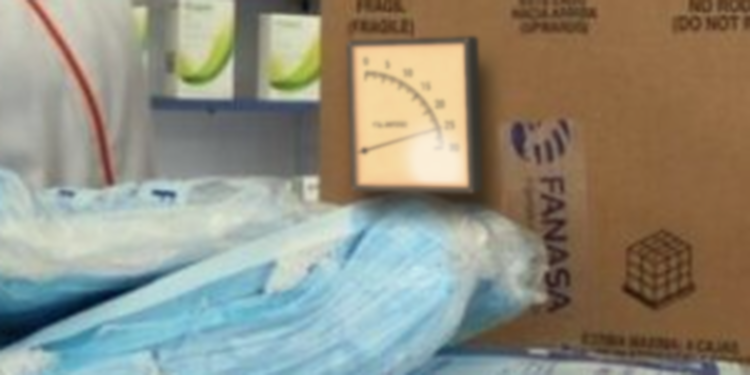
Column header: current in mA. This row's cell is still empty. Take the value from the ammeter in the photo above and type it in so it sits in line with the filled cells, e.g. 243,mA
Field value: 25,mA
